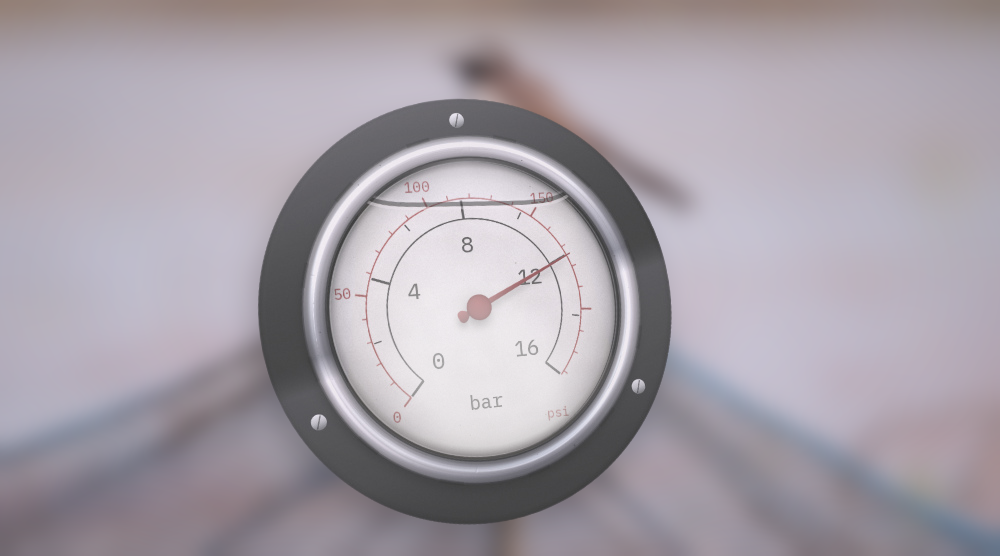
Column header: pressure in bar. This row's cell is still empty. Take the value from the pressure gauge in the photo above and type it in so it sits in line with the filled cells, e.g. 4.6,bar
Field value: 12,bar
